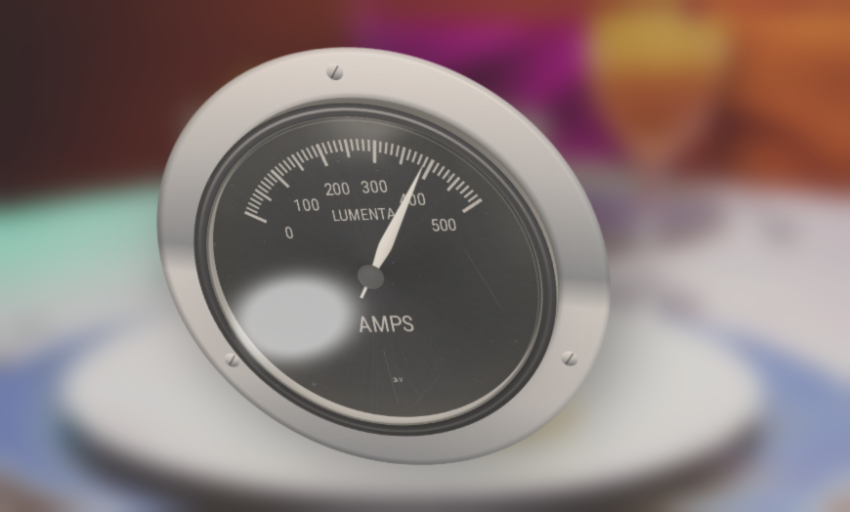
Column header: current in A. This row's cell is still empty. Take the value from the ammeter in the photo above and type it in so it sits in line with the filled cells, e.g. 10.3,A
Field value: 390,A
